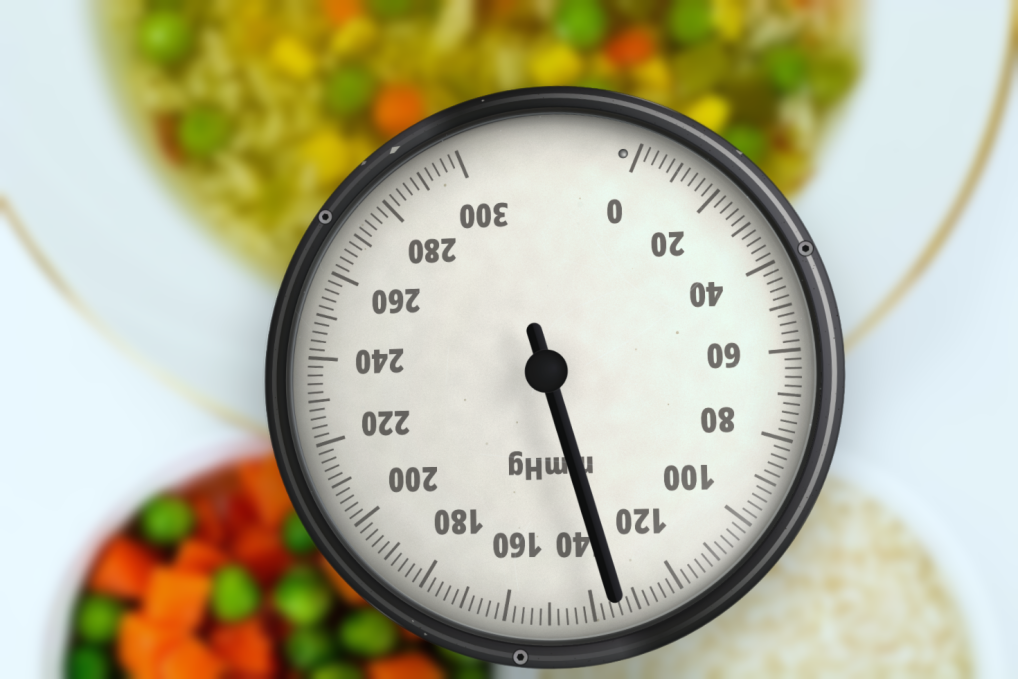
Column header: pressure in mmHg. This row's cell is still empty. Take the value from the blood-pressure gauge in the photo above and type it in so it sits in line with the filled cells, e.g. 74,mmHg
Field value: 134,mmHg
